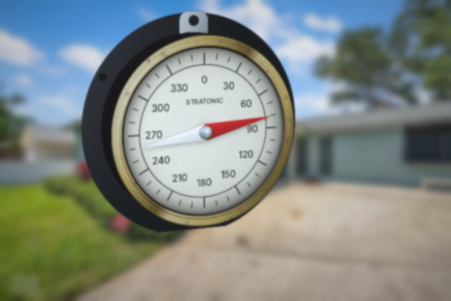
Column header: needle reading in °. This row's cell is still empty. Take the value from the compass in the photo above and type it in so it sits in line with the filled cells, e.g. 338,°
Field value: 80,°
